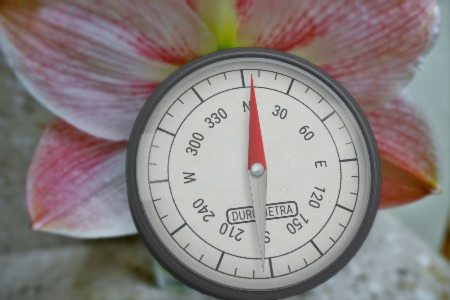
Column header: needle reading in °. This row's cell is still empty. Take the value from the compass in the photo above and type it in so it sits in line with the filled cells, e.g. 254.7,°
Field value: 5,°
